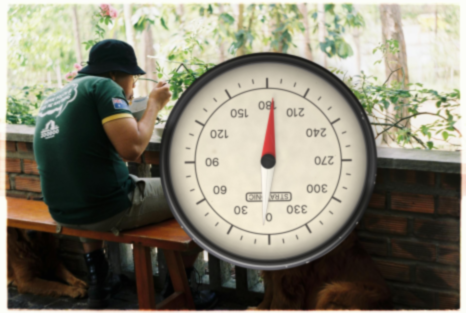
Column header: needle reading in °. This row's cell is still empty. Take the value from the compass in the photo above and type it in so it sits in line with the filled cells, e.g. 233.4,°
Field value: 185,°
